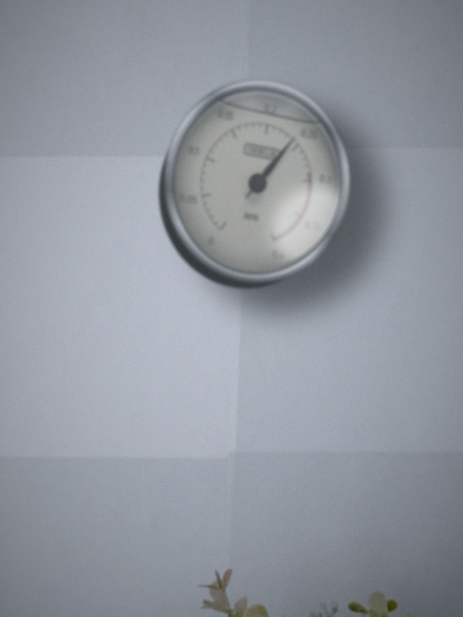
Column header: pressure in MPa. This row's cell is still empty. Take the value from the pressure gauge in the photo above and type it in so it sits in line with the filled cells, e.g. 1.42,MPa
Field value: 0.24,MPa
